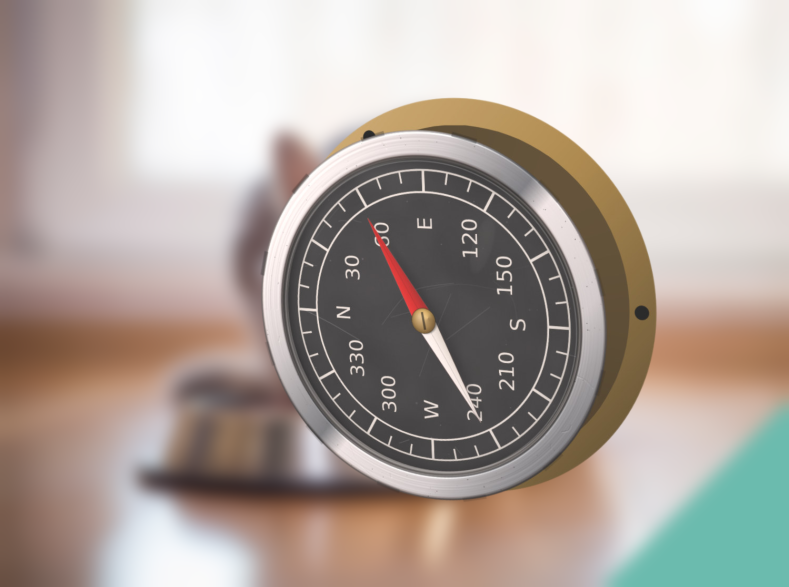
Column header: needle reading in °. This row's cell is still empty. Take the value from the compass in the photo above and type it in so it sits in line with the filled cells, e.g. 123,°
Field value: 60,°
